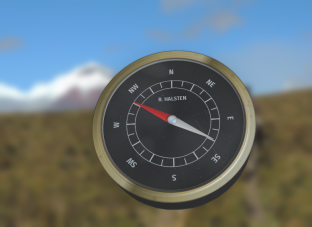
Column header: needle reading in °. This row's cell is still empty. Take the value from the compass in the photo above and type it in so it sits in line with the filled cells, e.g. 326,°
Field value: 300,°
